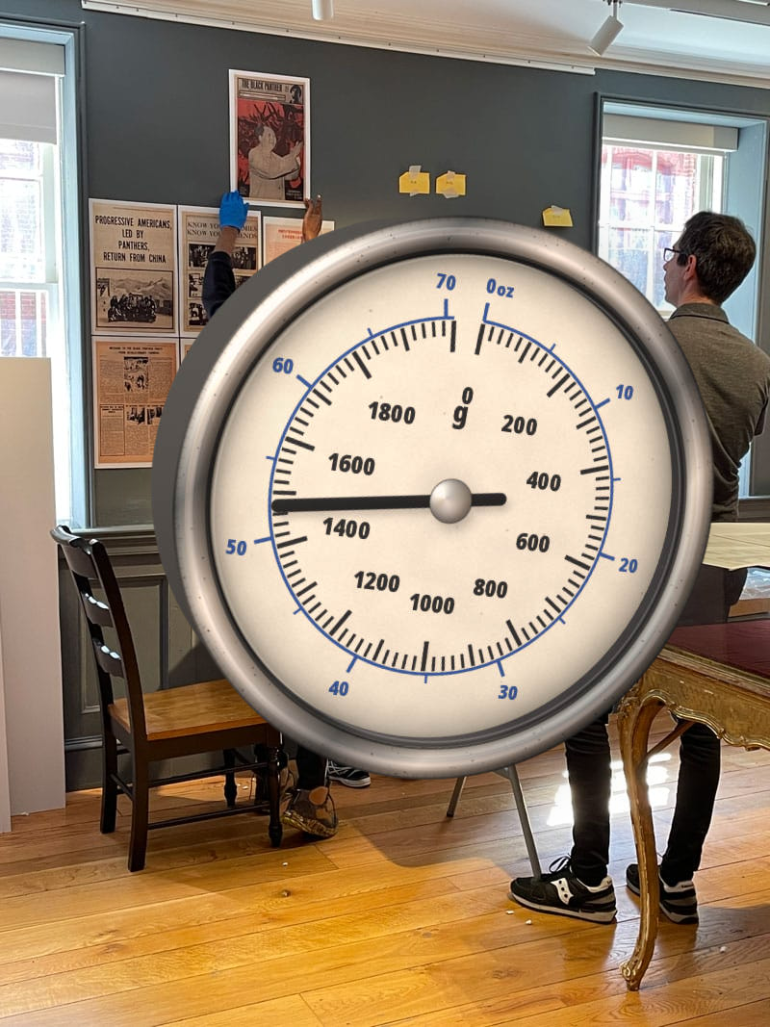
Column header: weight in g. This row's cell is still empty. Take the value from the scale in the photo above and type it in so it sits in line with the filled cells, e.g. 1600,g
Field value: 1480,g
